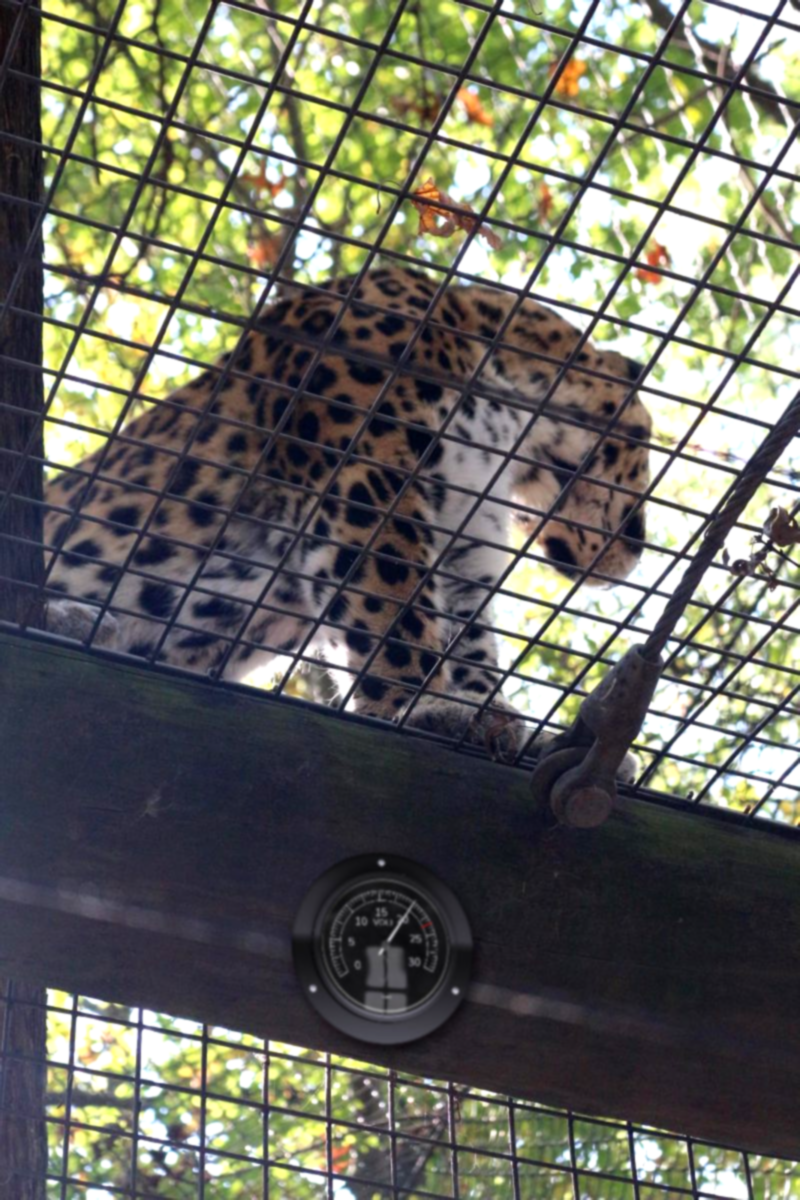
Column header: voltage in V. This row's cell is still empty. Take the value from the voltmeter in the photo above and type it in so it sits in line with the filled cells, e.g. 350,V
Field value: 20,V
